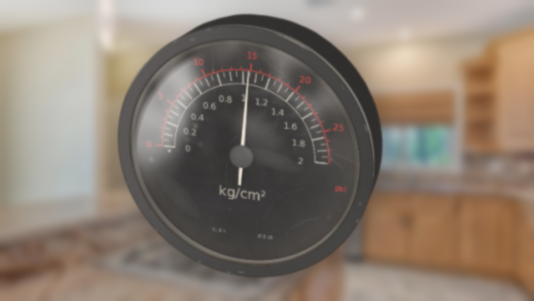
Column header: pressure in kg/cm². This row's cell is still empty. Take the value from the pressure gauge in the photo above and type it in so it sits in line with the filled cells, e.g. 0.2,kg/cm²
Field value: 1.05,kg/cm²
